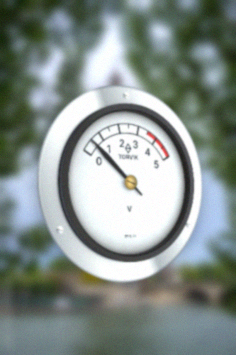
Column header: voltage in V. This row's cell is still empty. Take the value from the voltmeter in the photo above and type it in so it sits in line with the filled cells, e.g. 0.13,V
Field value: 0.5,V
